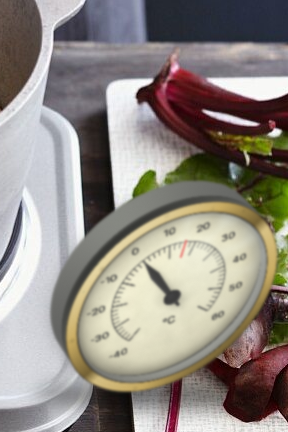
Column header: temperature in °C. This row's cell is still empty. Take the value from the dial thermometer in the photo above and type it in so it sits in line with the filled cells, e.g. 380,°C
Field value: 0,°C
